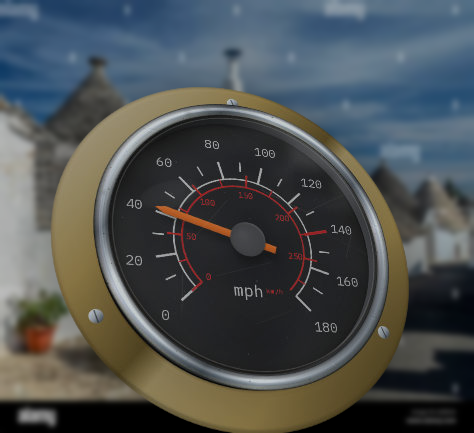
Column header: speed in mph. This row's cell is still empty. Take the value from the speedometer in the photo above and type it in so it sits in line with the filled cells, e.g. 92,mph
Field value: 40,mph
